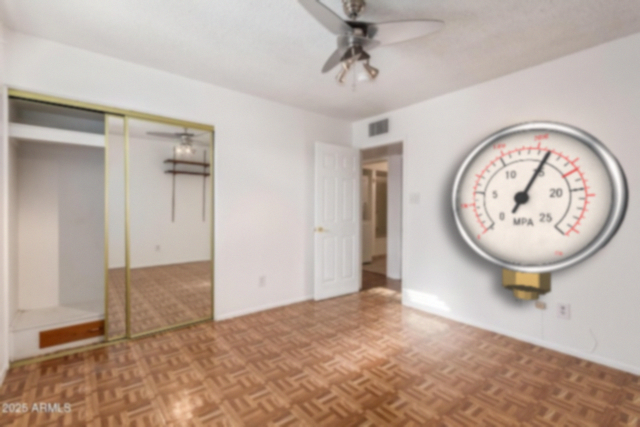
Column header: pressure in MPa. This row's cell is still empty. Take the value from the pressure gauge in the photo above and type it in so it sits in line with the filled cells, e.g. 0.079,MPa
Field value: 15,MPa
